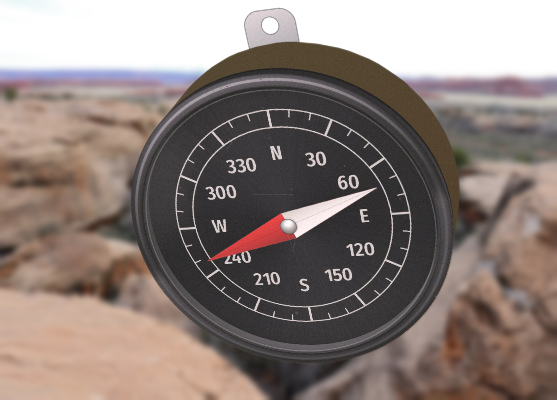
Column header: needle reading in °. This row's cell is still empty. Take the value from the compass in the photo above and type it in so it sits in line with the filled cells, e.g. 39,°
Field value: 250,°
